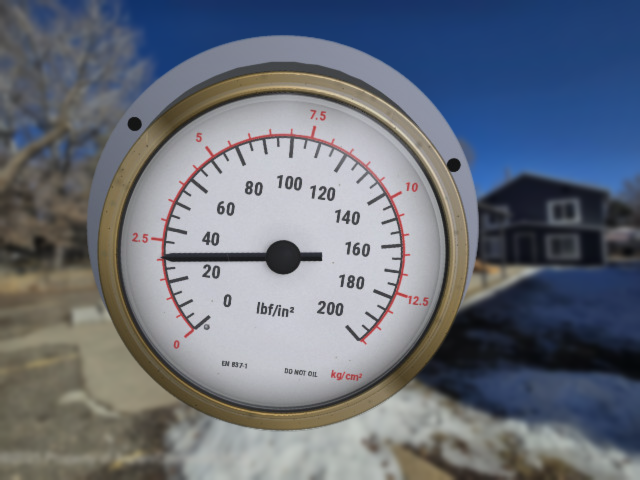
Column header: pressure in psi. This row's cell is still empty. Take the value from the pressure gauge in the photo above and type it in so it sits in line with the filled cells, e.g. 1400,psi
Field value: 30,psi
